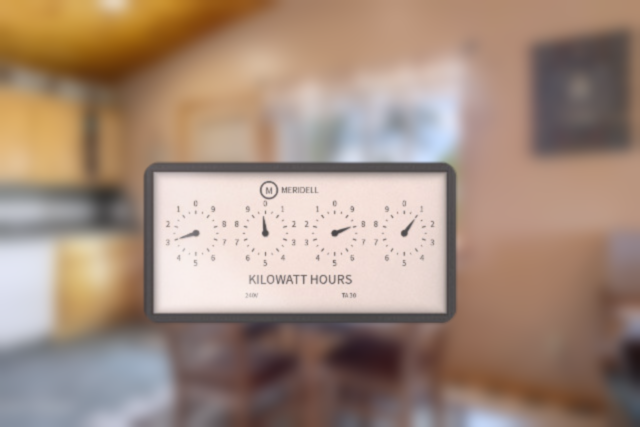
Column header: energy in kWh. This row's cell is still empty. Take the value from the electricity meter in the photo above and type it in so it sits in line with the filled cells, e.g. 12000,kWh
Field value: 2981,kWh
